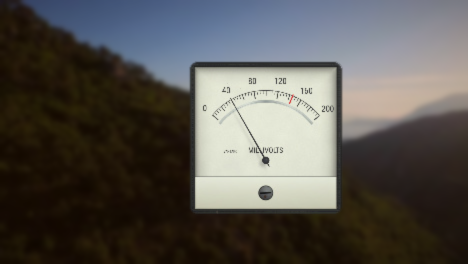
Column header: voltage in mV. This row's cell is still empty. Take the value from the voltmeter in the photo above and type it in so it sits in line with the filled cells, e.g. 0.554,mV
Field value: 40,mV
